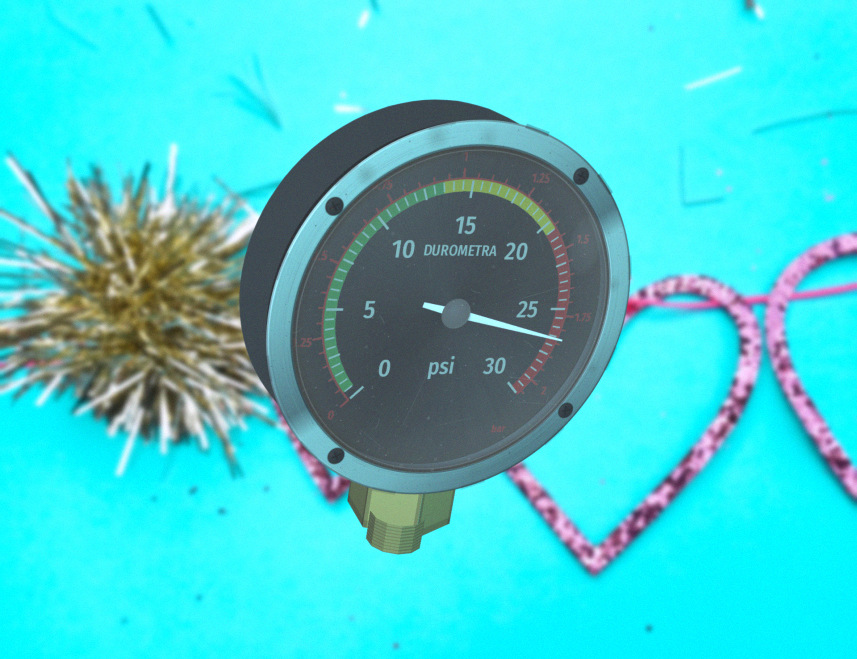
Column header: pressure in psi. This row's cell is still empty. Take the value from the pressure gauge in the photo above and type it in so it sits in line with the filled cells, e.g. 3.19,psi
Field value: 26.5,psi
